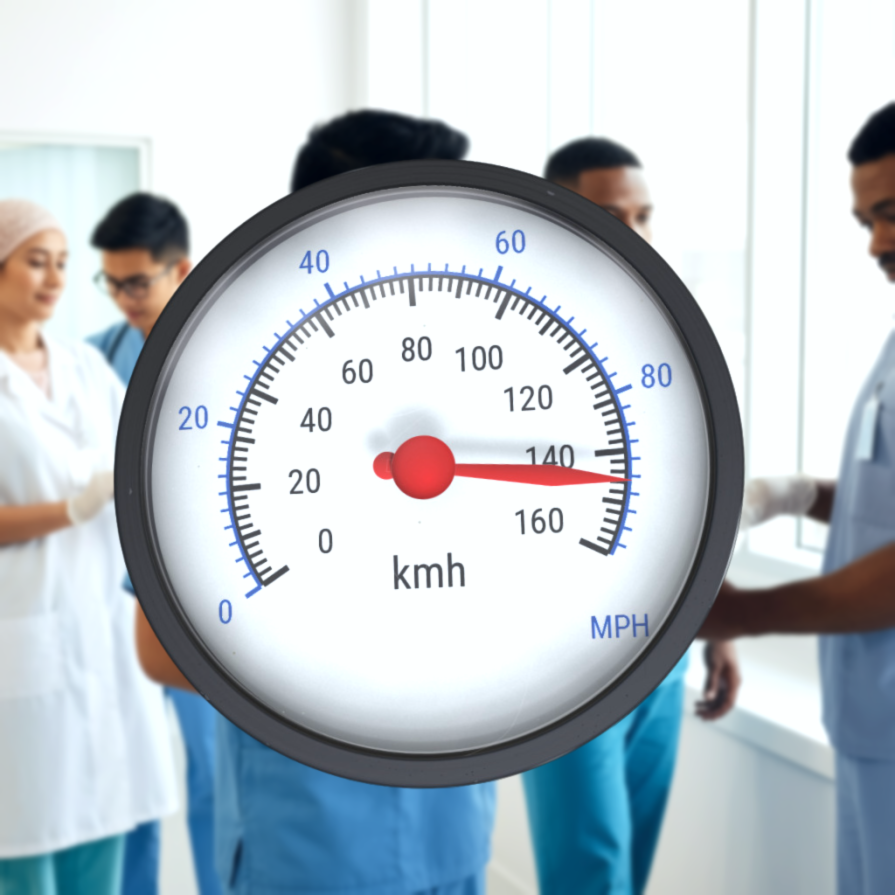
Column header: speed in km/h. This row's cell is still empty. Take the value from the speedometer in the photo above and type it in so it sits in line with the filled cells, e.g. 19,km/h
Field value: 146,km/h
